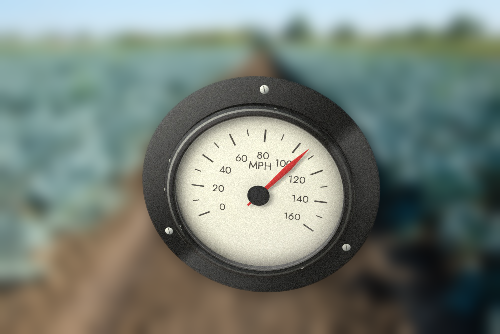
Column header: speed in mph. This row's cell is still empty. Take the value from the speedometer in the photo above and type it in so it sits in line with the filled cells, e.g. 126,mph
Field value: 105,mph
